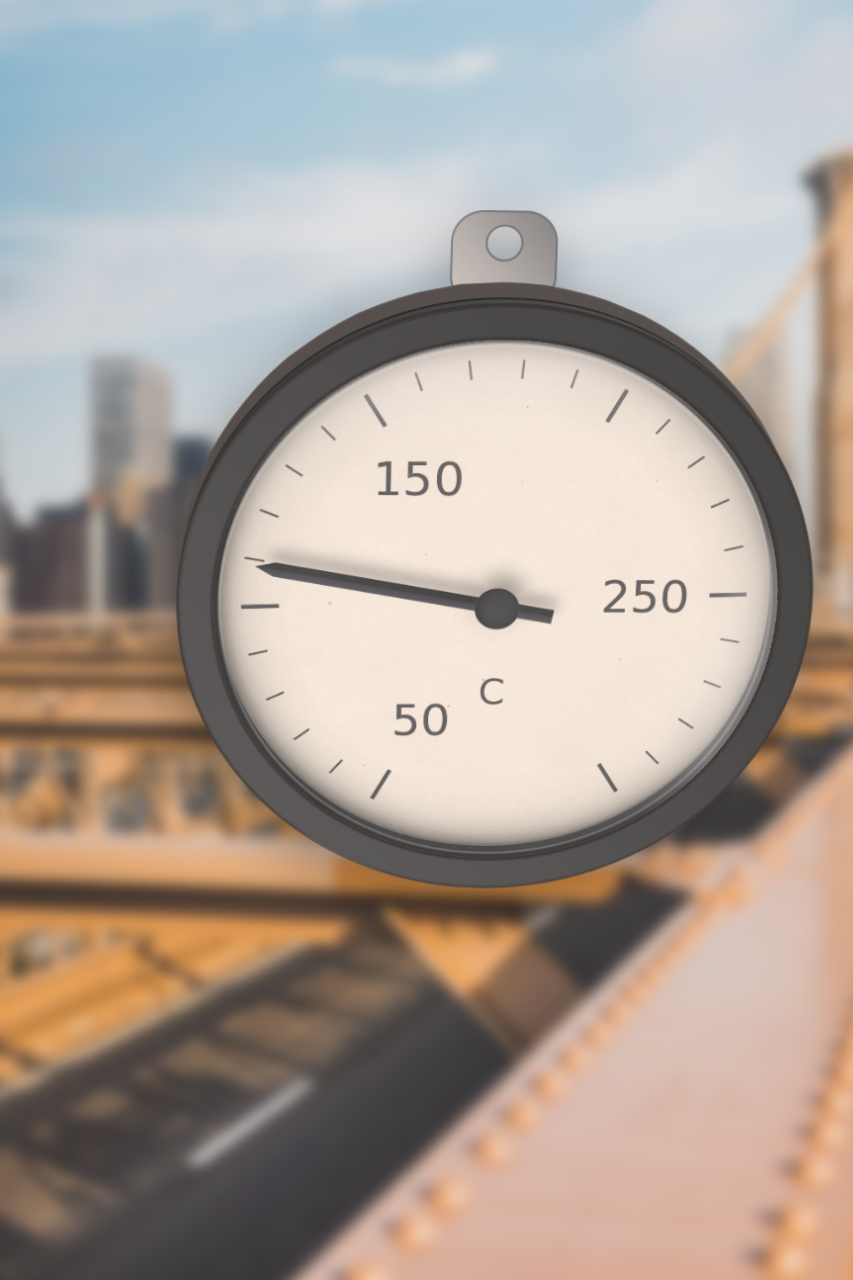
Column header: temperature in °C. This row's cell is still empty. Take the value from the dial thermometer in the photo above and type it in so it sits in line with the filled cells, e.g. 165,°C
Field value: 110,°C
